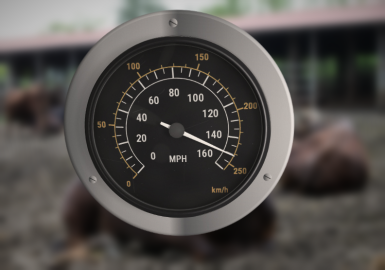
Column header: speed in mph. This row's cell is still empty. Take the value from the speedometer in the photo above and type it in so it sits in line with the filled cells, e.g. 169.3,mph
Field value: 150,mph
